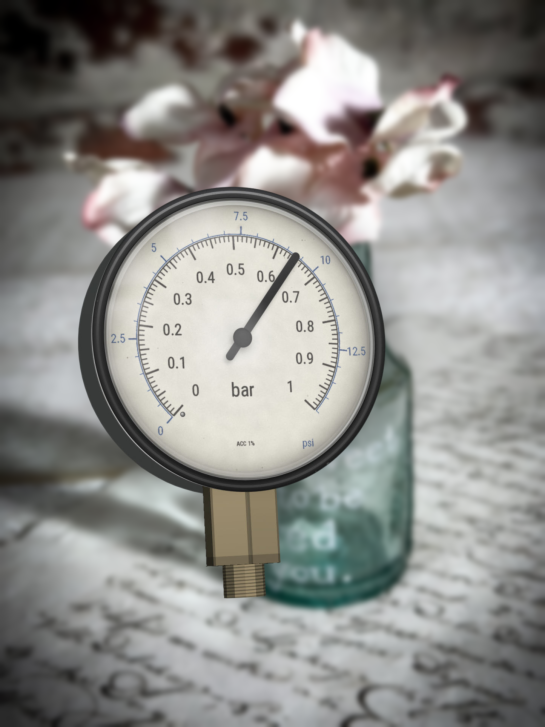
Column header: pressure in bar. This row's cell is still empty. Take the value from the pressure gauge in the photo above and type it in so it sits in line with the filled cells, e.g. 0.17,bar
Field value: 0.64,bar
